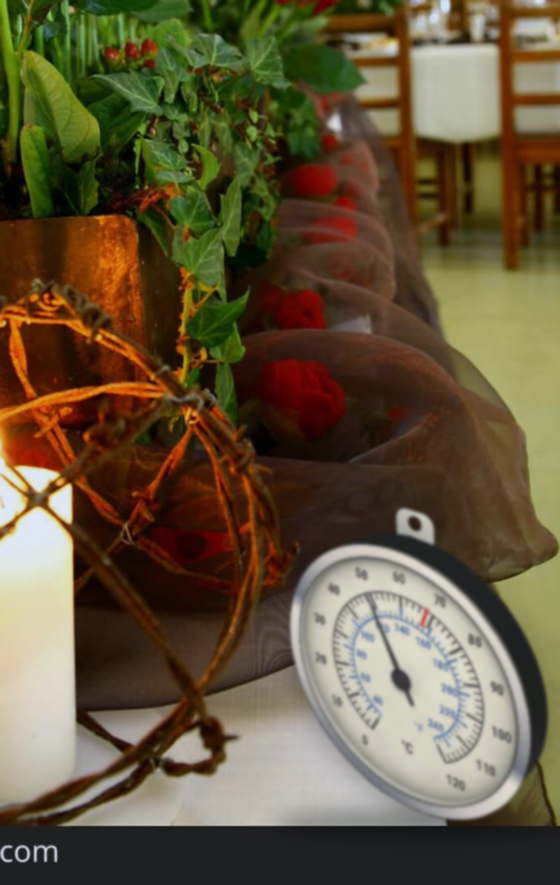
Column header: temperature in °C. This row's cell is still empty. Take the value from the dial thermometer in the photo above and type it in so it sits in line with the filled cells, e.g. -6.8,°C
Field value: 50,°C
